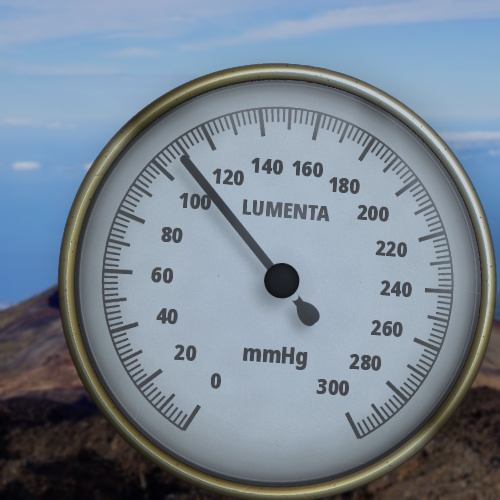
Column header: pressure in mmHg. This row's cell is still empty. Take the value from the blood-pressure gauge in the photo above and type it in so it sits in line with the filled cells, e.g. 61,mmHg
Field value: 108,mmHg
